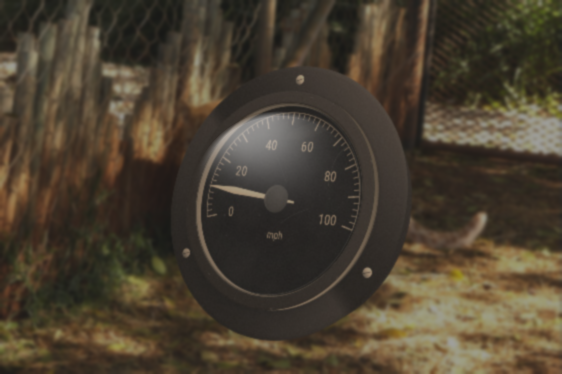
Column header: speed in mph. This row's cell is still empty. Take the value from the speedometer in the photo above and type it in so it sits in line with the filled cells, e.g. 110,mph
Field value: 10,mph
